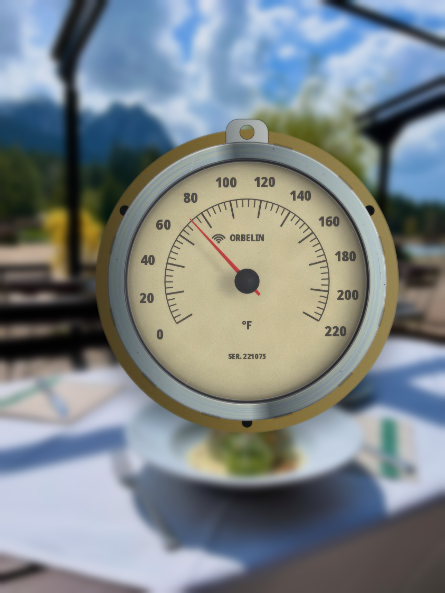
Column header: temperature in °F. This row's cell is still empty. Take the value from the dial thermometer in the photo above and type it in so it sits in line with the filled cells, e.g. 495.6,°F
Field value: 72,°F
